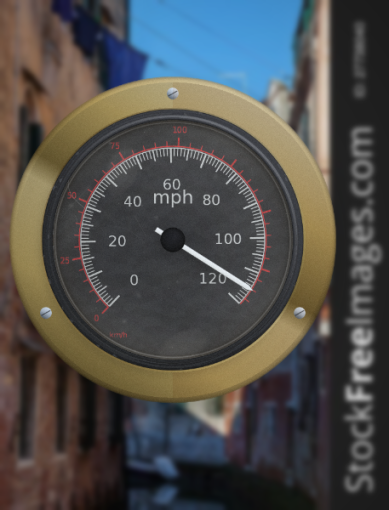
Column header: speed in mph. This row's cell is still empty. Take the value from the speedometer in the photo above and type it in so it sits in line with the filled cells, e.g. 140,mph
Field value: 115,mph
